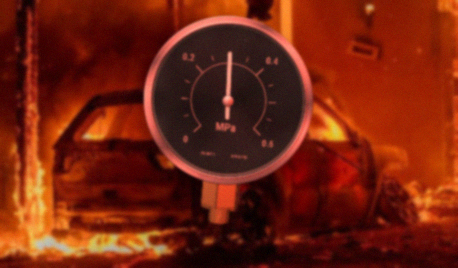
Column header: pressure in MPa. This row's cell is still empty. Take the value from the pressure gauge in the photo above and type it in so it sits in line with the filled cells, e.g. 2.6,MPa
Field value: 0.3,MPa
